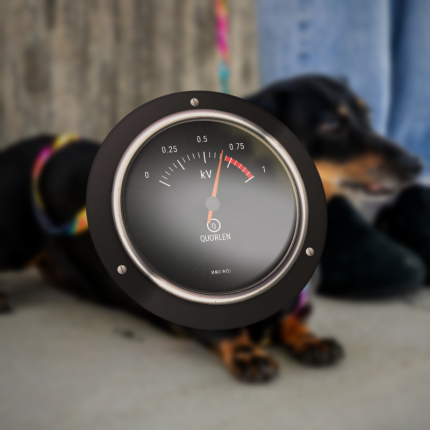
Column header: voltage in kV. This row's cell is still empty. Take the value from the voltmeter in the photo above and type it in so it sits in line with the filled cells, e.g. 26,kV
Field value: 0.65,kV
